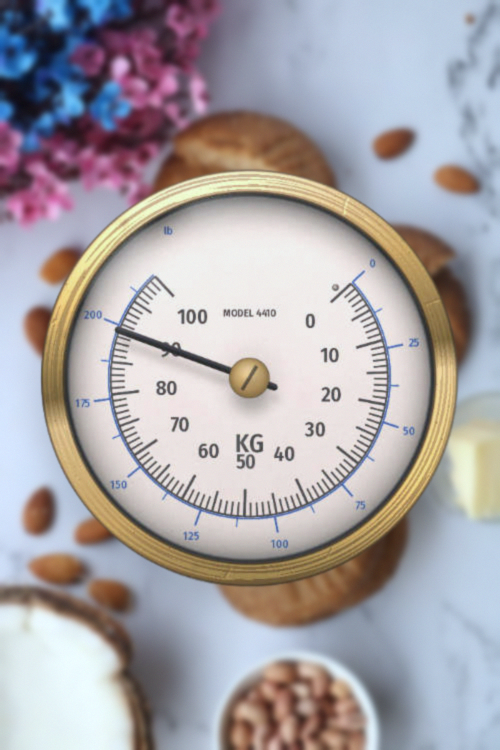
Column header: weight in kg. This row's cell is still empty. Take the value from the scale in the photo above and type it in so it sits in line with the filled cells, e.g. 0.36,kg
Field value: 90,kg
